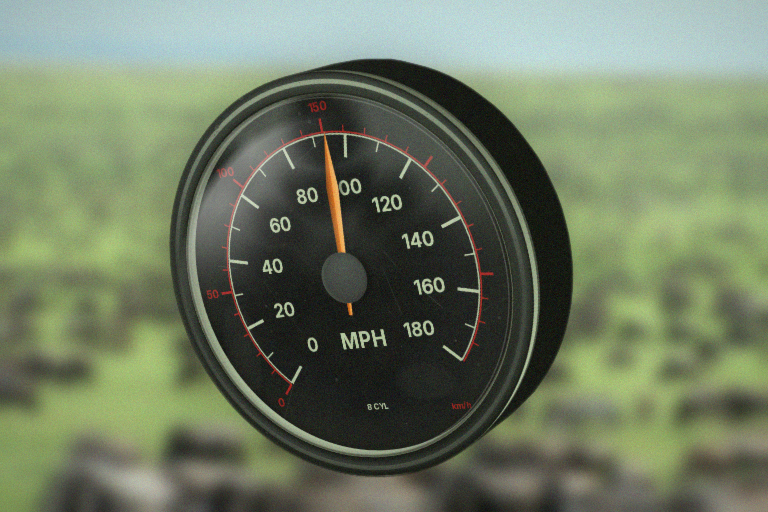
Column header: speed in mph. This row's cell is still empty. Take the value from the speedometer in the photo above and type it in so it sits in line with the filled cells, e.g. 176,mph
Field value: 95,mph
